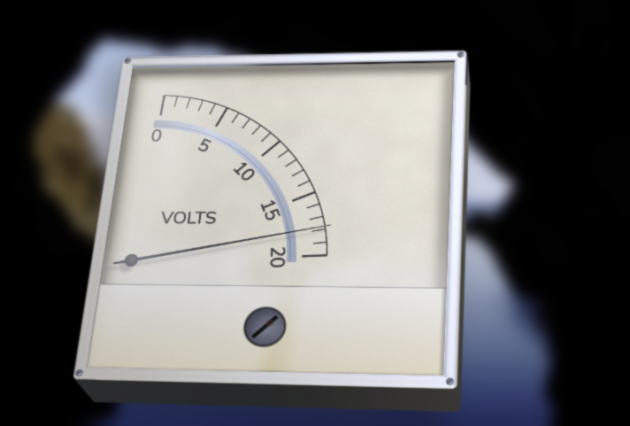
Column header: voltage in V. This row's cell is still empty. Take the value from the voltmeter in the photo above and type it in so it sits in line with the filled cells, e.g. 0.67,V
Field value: 18,V
